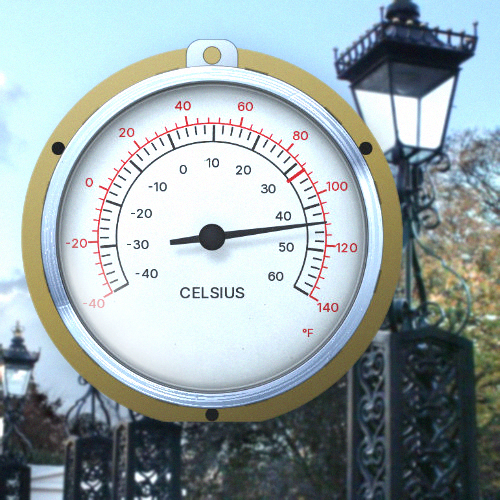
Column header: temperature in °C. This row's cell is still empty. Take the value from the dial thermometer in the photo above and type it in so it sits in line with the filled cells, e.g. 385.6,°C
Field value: 44,°C
